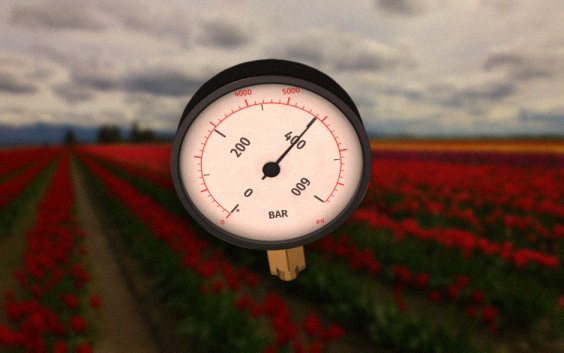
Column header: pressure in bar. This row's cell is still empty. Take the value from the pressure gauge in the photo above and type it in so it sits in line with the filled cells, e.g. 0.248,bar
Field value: 400,bar
